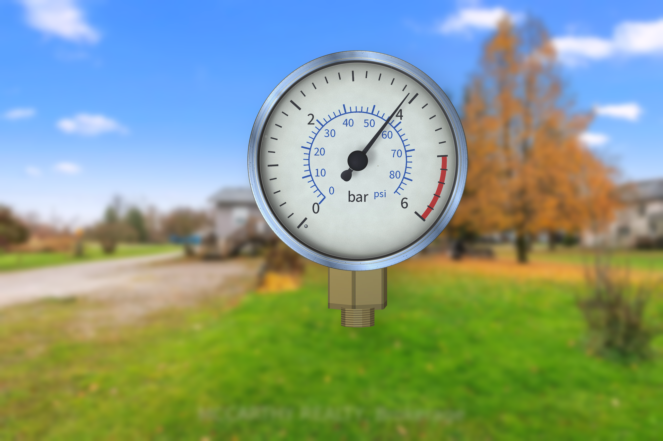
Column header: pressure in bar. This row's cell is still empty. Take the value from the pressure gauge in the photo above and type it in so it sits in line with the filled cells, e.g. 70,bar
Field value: 3.9,bar
